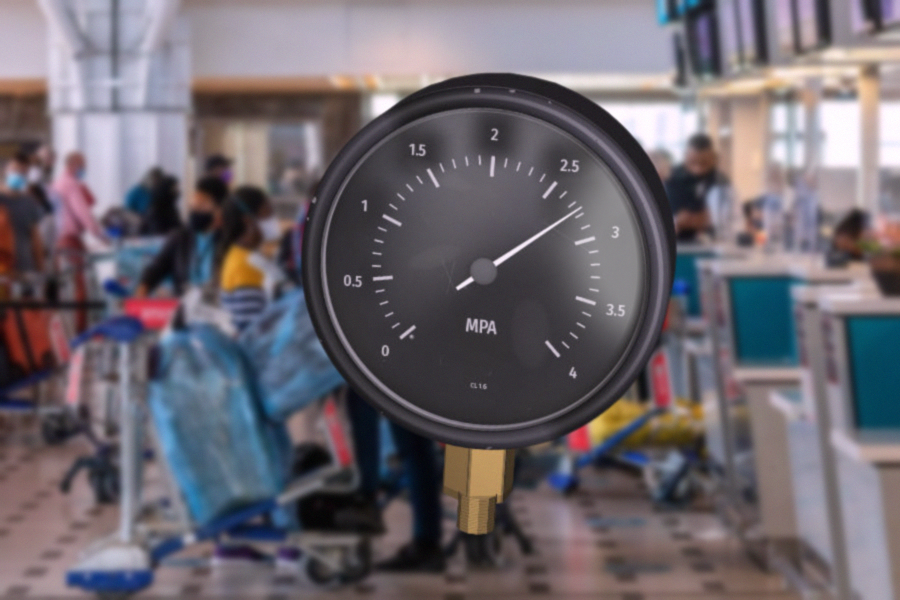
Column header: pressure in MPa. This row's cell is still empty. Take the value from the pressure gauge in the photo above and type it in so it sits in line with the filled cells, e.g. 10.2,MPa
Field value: 2.75,MPa
